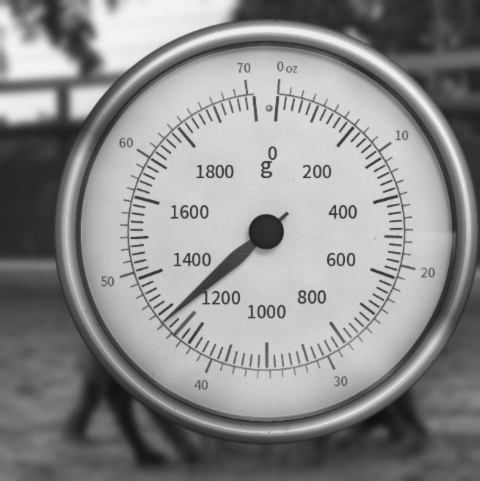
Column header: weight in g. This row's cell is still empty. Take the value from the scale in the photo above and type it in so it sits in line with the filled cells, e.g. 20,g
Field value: 1280,g
